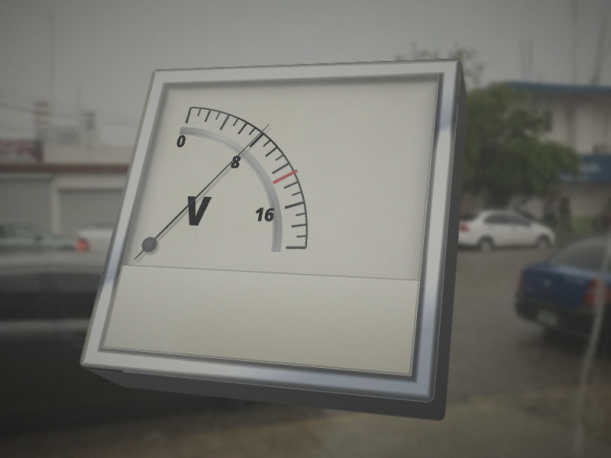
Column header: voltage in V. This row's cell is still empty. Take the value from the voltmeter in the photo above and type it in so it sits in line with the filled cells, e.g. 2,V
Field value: 8,V
